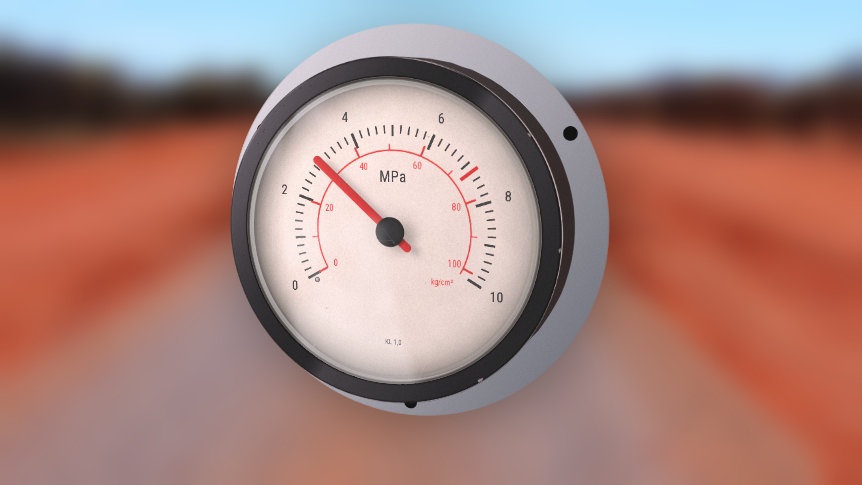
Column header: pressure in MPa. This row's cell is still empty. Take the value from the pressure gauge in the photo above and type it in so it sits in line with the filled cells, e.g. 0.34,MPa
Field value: 3,MPa
